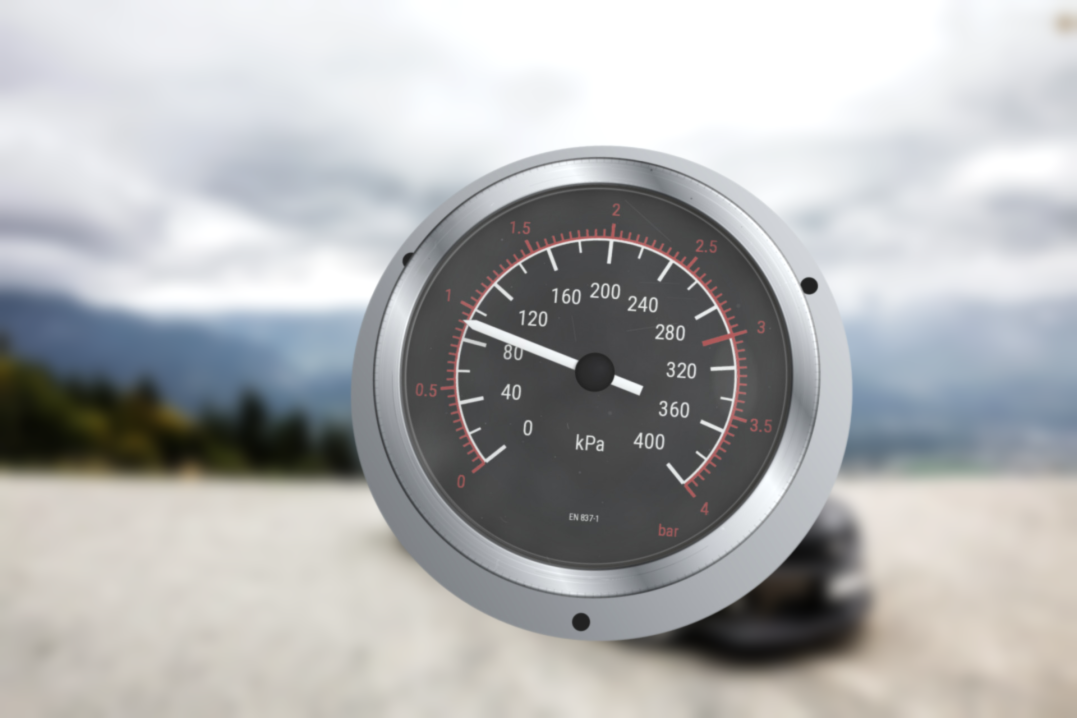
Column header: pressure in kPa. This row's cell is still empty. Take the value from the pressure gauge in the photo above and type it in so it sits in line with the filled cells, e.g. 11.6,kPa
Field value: 90,kPa
